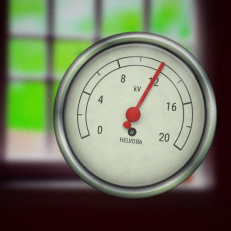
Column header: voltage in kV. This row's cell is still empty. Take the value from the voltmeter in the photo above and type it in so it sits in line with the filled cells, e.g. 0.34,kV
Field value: 12,kV
